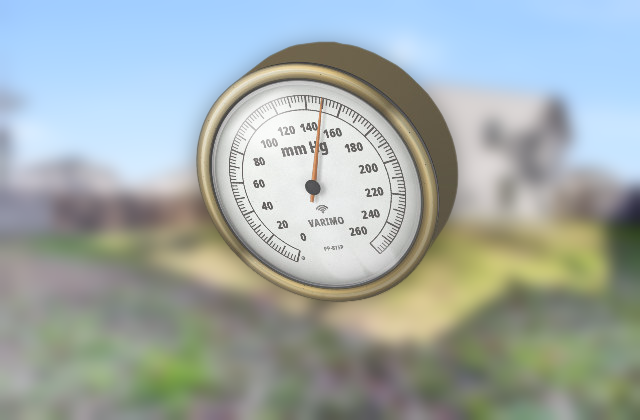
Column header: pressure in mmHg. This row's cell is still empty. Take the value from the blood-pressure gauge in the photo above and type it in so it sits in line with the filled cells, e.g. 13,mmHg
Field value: 150,mmHg
